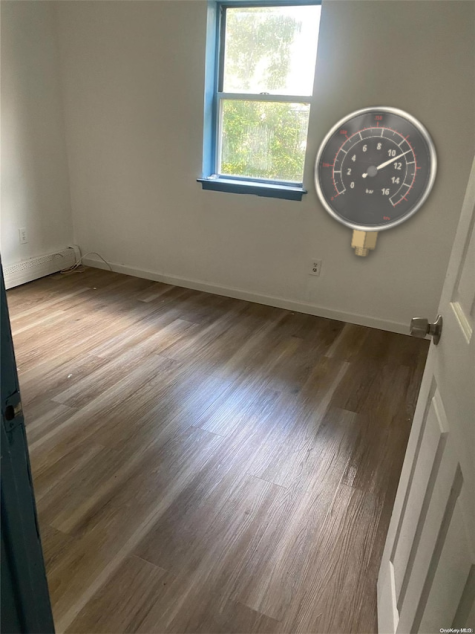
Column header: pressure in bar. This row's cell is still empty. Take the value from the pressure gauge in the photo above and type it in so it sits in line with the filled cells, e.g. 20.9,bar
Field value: 11,bar
